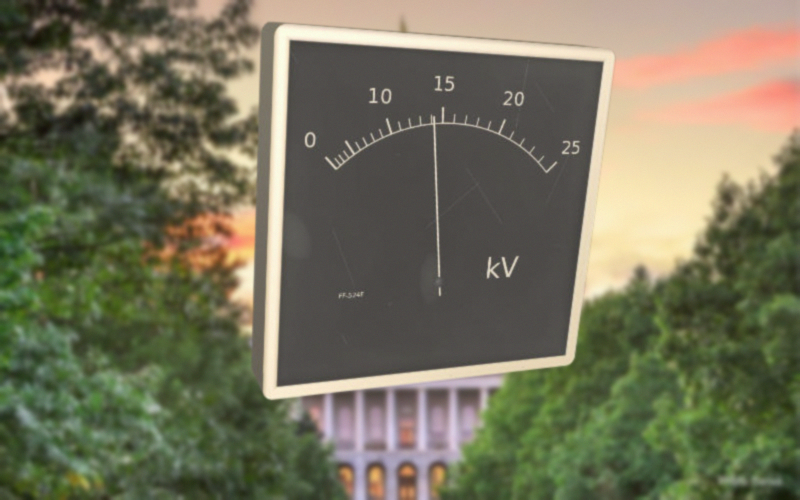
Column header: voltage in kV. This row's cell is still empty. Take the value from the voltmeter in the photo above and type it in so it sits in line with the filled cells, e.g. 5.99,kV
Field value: 14,kV
